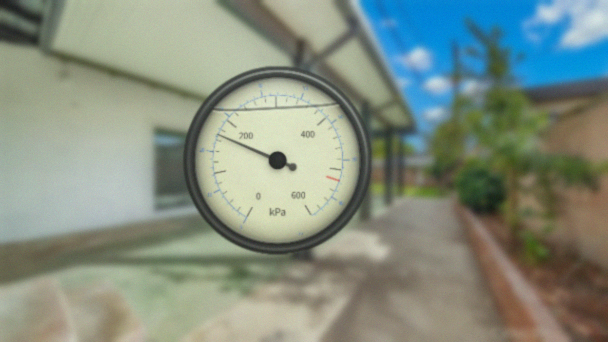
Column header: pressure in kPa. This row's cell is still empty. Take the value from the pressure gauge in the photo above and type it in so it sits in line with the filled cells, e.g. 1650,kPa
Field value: 170,kPa
